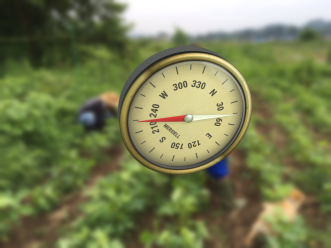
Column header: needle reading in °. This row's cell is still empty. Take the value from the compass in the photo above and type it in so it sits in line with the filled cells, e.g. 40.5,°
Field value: 225,°
